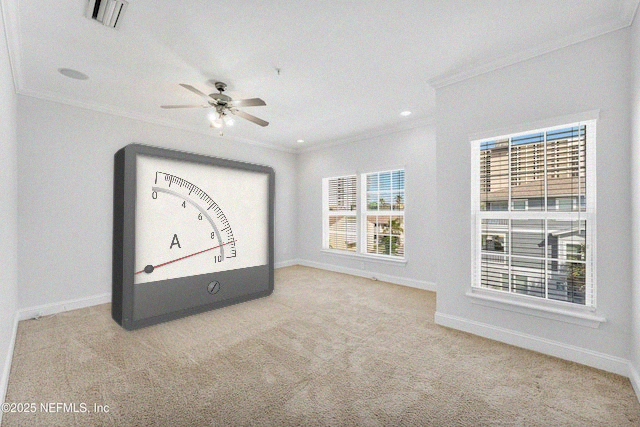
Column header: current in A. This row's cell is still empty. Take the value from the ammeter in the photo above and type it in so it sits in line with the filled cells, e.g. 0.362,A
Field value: 9,A
